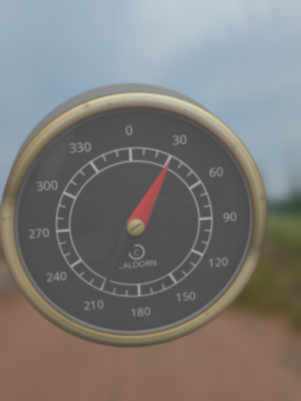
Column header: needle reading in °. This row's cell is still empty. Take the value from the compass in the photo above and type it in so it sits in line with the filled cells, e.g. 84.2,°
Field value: 30,°
